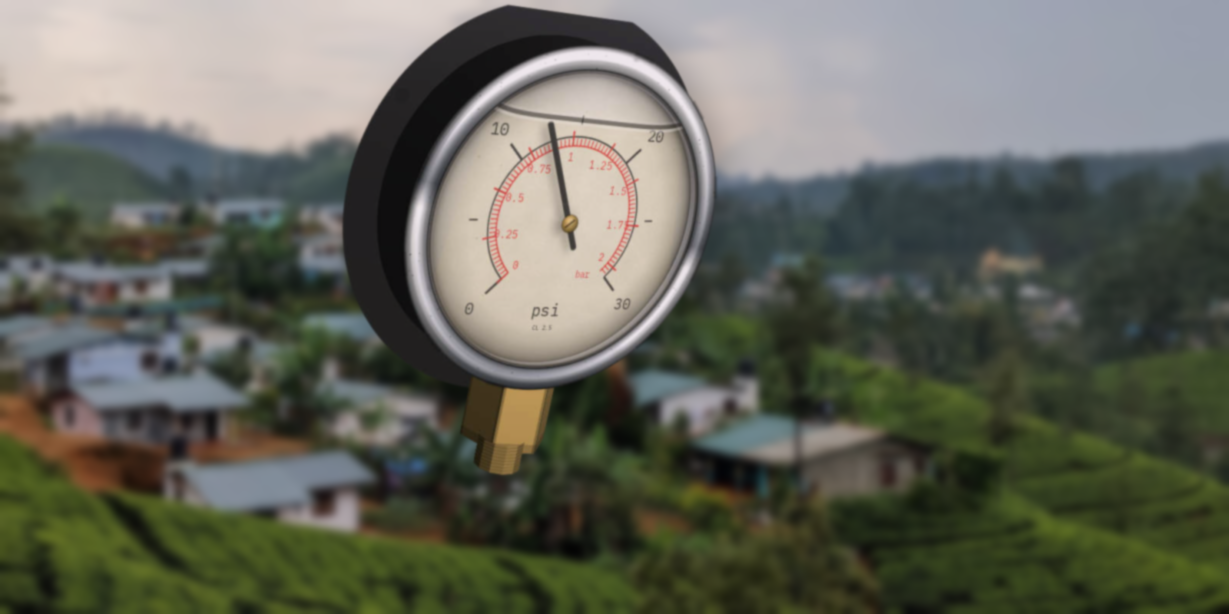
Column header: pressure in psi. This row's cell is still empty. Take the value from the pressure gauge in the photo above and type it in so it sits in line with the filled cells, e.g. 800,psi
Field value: 12.5,psi
